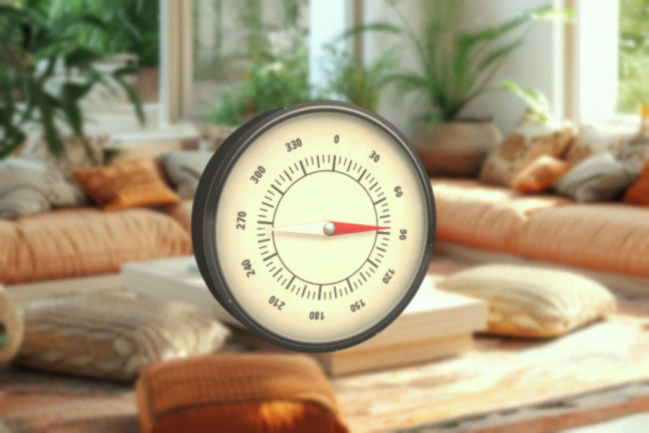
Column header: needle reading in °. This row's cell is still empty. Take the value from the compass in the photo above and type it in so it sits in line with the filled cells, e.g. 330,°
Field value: 85,°
